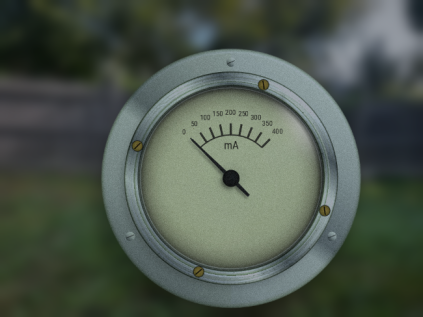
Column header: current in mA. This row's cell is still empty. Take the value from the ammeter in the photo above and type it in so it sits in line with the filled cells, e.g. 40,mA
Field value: 0,mA
